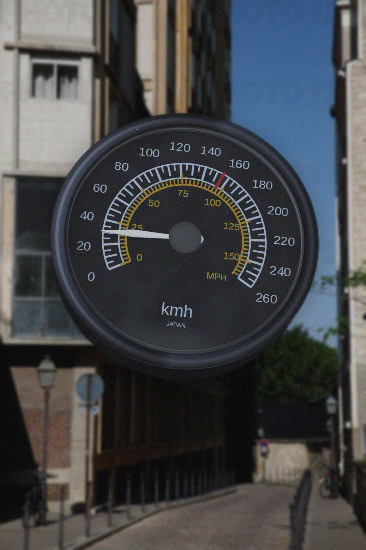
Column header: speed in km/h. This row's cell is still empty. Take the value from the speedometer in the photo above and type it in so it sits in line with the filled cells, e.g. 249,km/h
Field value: 30,km/h
